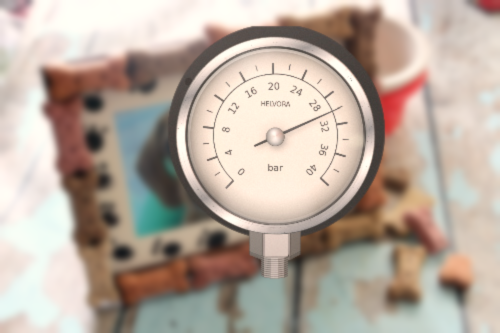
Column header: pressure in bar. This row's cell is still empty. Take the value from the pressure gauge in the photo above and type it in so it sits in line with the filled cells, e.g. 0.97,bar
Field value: 30,bar
